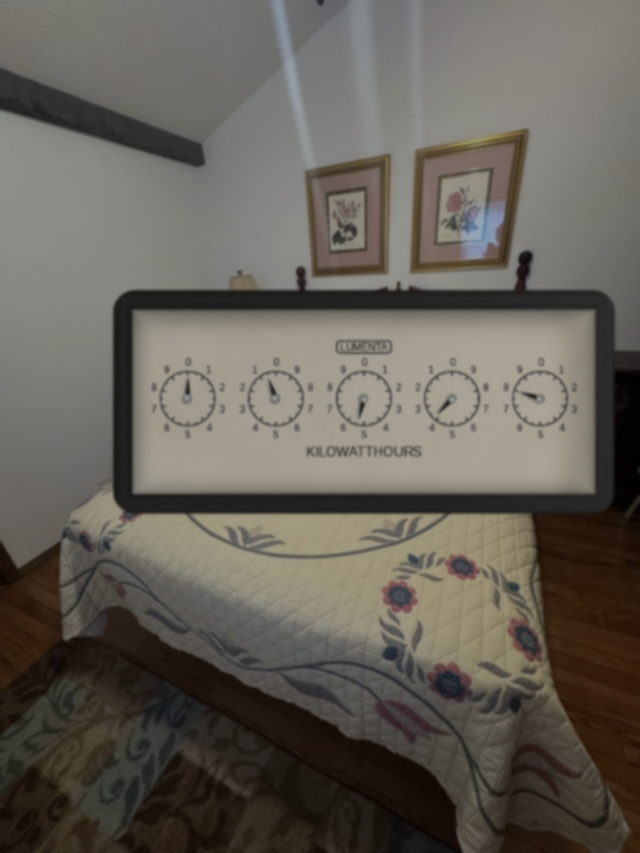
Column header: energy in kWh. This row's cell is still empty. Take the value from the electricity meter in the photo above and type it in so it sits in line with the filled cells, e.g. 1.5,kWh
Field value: 538,kWh
